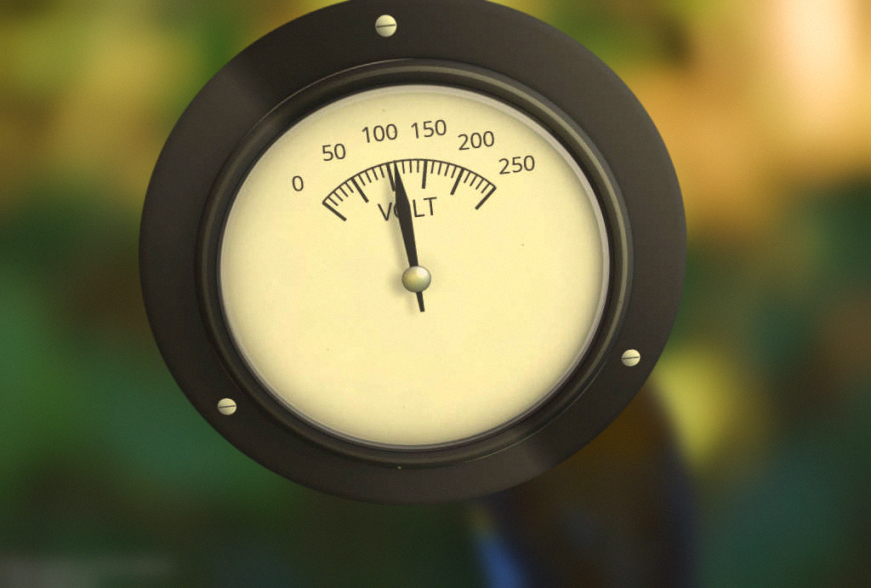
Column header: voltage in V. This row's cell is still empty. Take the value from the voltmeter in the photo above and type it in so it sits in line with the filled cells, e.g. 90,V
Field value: 110,V
